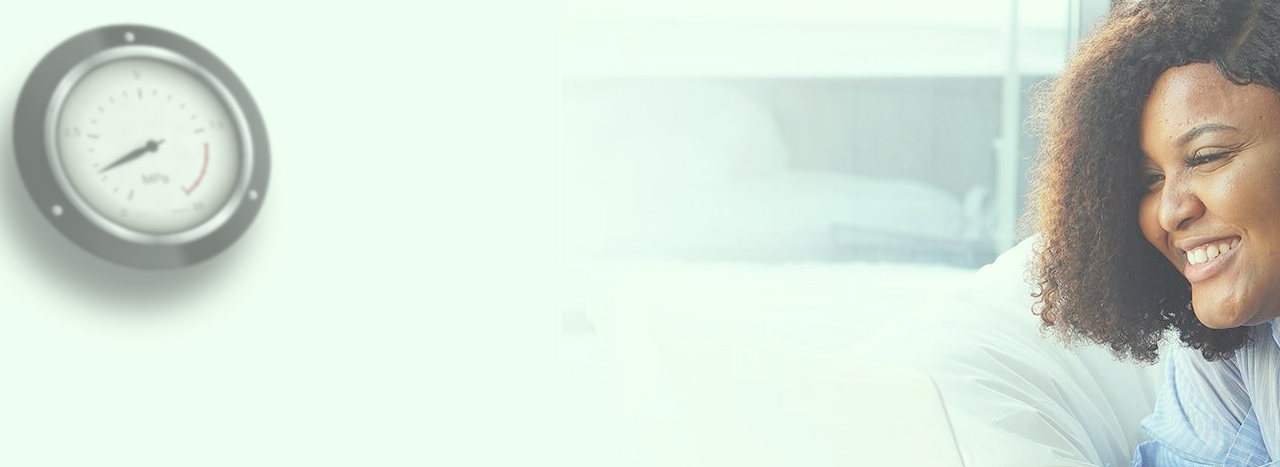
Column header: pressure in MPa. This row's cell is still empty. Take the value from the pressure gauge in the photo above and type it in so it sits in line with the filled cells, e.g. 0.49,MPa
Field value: 1.25,MPa
